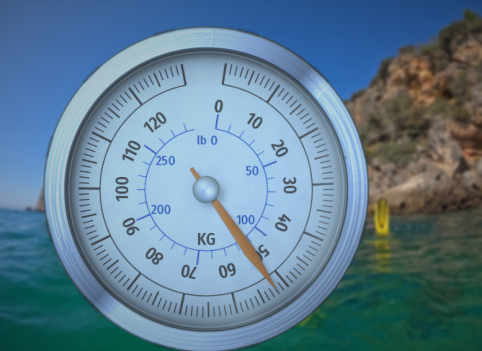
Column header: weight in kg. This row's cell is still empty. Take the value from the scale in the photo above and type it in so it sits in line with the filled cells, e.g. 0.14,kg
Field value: 52,kg
